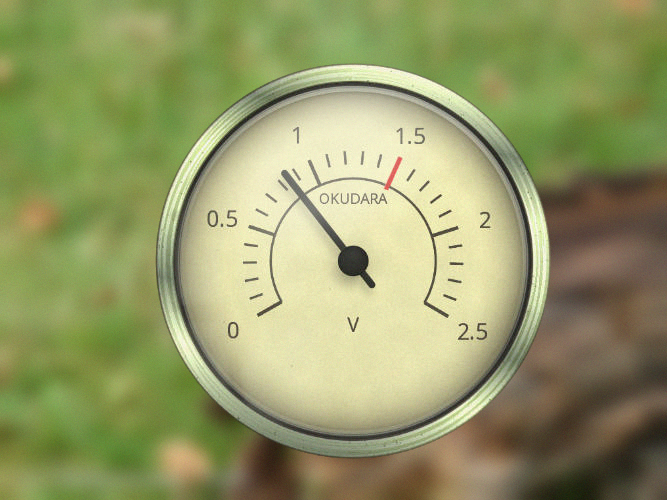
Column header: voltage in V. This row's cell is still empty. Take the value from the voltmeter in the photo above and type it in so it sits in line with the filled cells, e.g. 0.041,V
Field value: 0.85,V
